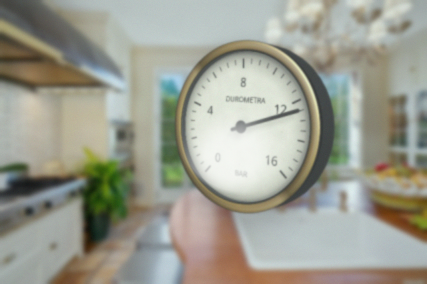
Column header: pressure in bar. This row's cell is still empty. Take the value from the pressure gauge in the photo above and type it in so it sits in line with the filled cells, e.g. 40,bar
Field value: 12.5,bar
